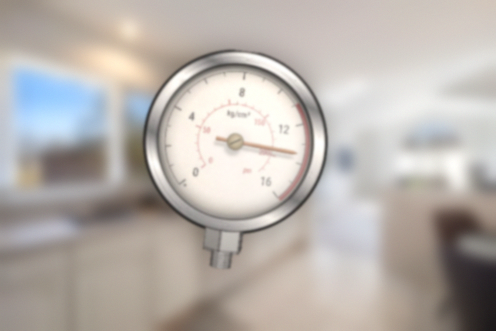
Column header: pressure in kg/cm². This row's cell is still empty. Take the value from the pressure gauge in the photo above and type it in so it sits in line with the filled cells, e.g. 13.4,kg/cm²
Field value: 13.5,kg/cm²
